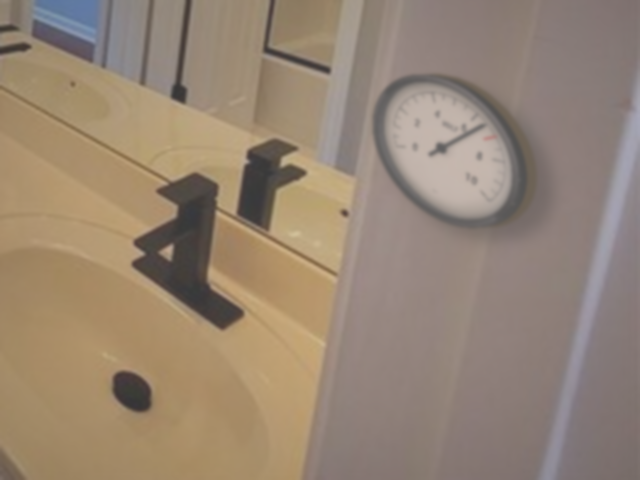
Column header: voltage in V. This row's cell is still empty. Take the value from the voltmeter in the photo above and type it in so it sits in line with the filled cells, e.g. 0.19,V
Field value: 6.5,V
